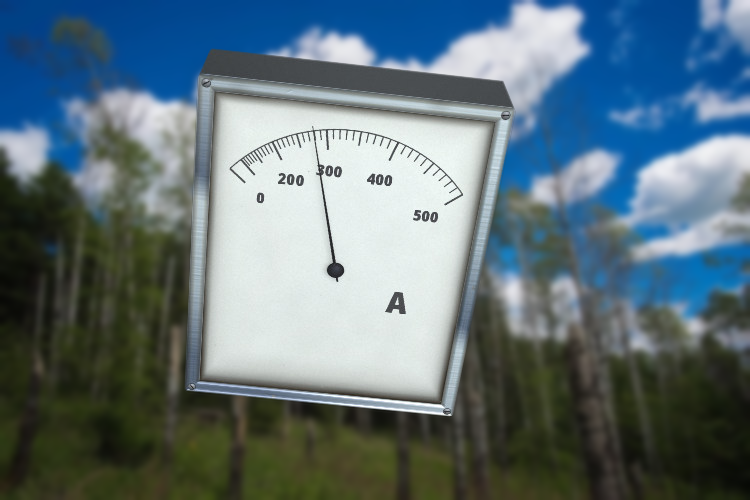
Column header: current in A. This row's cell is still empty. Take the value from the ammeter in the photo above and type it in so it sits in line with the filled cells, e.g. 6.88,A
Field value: 280,A
